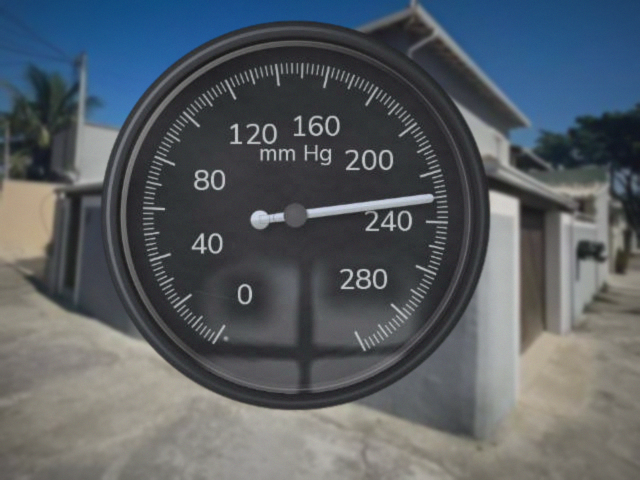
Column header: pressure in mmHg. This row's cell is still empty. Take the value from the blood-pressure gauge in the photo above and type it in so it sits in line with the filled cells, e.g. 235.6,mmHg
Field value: 230,mmHg
